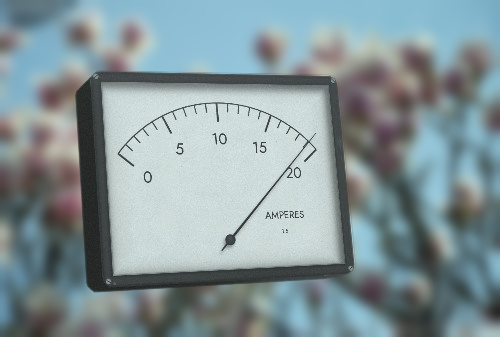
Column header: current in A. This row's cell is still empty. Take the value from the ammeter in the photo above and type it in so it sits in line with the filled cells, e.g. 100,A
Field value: 19,A
